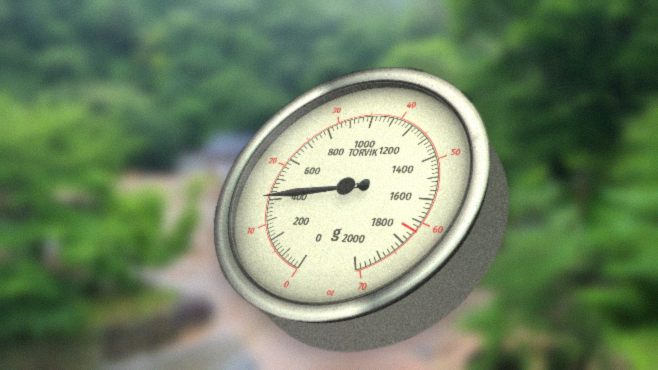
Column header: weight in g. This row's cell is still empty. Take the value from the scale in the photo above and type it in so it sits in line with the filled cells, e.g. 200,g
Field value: 400,g
